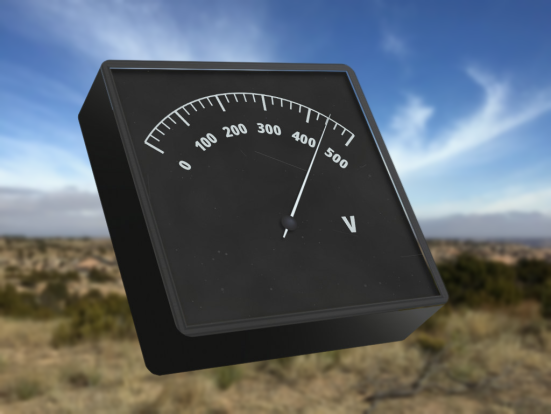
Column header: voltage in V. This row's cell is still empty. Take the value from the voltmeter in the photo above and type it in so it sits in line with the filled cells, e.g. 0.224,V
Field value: 440,V
